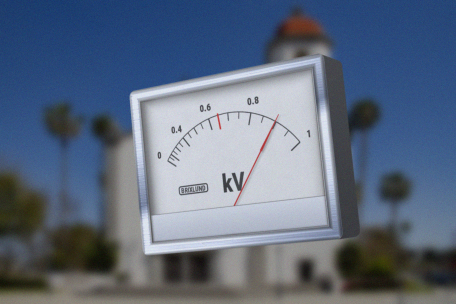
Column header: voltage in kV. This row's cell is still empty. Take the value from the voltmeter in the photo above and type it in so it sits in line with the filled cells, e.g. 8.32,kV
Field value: 0.9,kV
